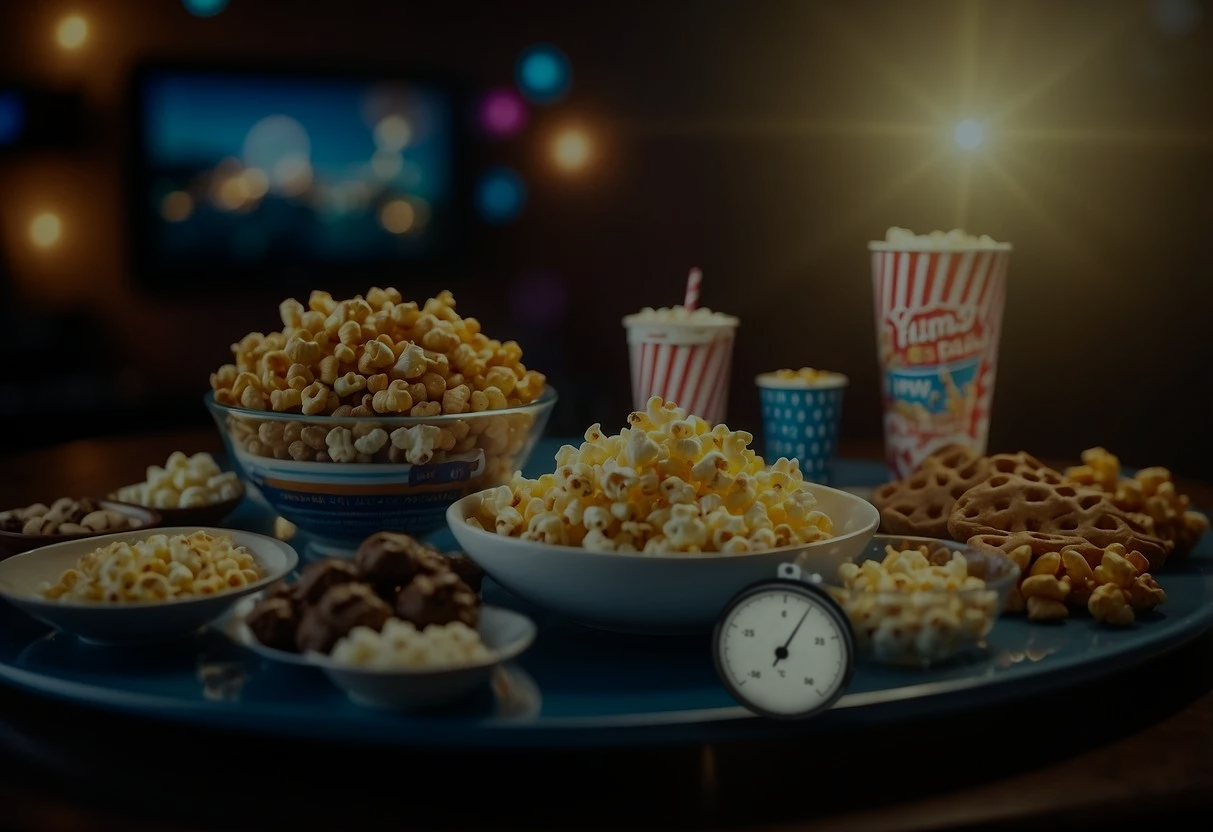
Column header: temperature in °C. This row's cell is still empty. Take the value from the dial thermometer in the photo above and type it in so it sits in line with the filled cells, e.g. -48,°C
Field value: 10,°C
